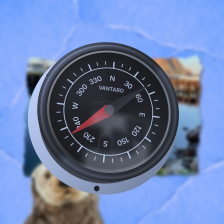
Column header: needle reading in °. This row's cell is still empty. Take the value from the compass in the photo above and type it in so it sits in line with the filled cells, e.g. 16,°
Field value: 230,°
